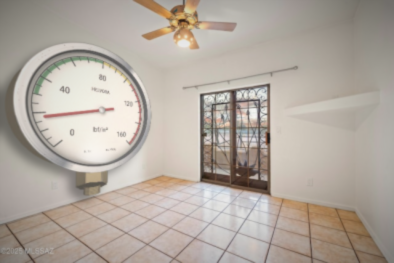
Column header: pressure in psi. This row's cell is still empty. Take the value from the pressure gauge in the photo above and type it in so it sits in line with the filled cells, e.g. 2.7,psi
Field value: 17.5,psi
